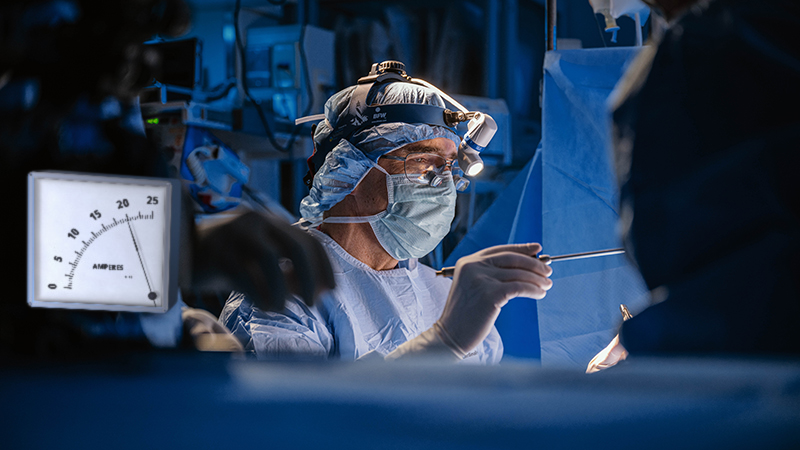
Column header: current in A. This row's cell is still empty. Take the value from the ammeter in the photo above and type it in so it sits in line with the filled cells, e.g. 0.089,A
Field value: 20,A
